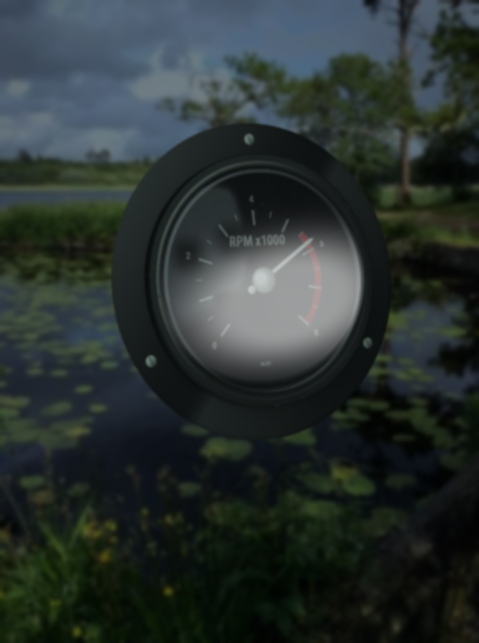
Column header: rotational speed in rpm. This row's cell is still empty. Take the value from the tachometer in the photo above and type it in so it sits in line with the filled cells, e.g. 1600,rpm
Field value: 5750,rpm
